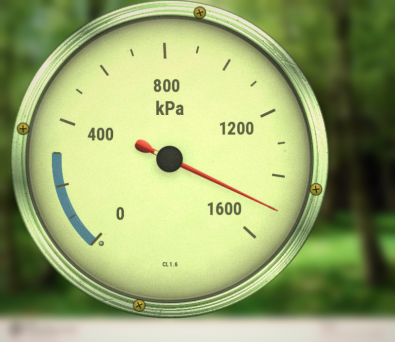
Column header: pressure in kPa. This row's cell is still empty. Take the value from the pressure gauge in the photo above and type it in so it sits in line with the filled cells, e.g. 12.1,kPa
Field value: 1500,kPa
